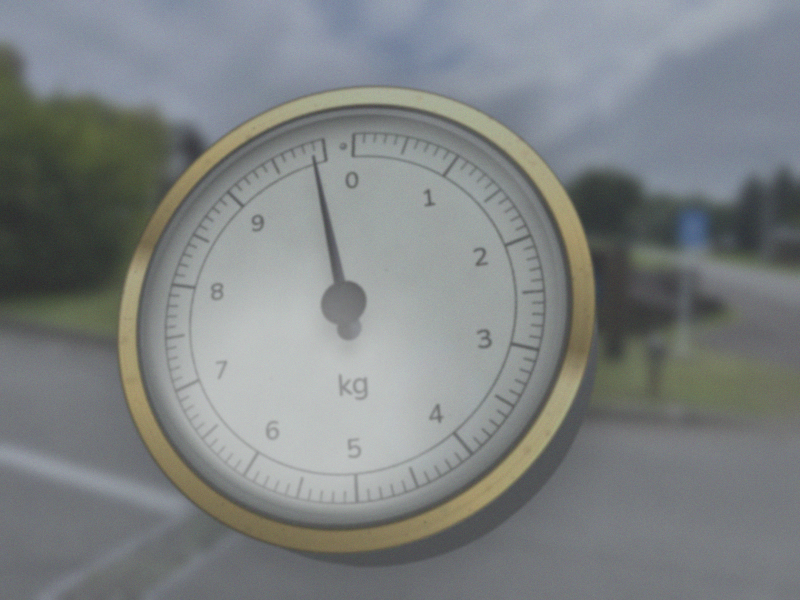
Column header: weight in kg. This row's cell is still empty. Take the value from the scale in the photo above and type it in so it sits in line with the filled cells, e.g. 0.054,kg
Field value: 9.9,kg
